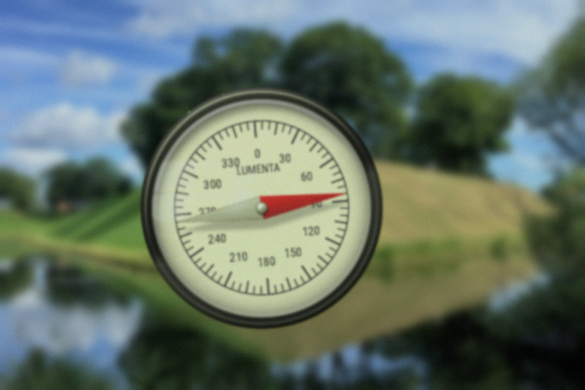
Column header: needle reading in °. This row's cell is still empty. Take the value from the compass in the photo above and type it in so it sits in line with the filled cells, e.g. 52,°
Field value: 85,°
